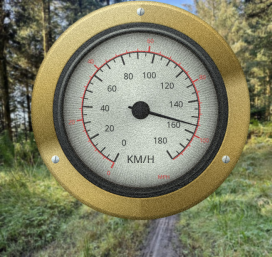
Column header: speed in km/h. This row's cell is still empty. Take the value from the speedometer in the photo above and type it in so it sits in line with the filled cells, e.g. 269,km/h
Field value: 155,km/h
